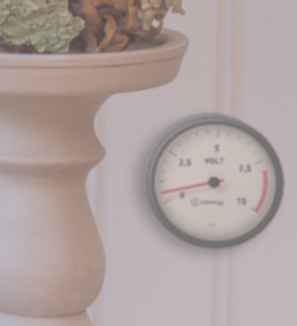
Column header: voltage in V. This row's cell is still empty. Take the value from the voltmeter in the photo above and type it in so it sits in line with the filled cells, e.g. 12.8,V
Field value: 0.5,V
